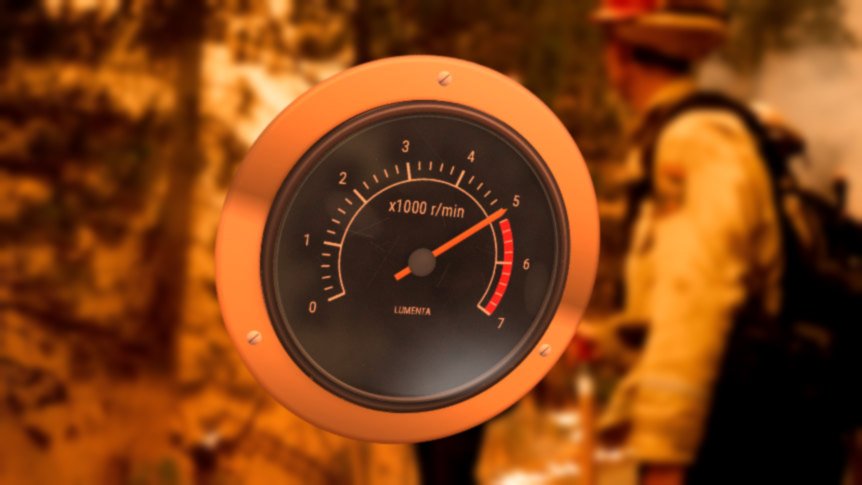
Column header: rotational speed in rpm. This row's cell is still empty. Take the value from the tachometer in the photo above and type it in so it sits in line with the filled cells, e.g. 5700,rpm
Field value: 5000,rpm
